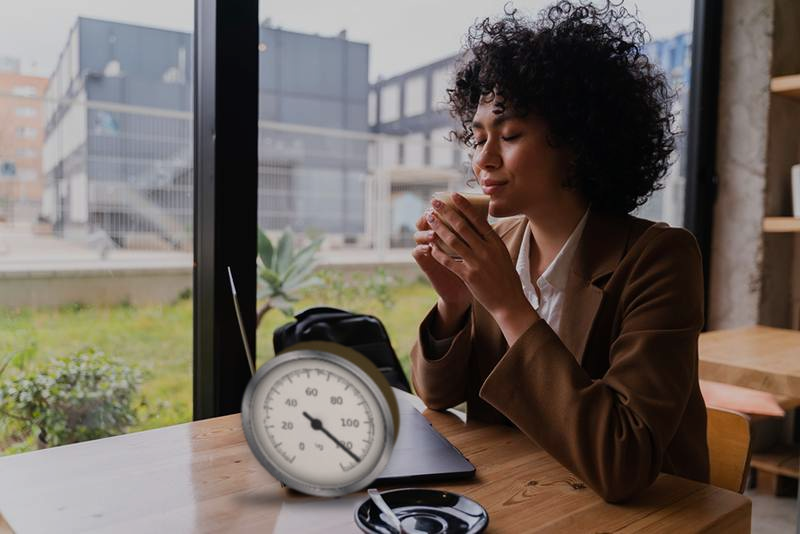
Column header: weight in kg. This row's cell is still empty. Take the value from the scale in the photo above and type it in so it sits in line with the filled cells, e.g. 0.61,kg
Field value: 120,kg
